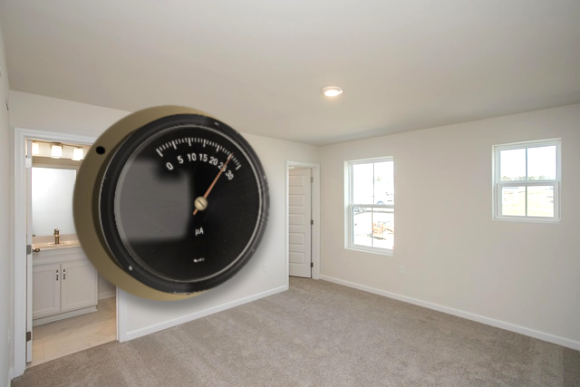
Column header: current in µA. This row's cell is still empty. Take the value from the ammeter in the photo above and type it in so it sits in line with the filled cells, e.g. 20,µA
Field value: 25,µA
